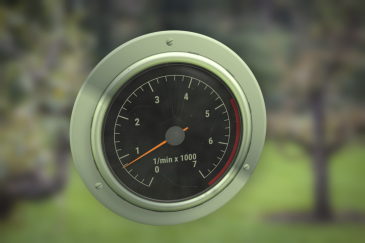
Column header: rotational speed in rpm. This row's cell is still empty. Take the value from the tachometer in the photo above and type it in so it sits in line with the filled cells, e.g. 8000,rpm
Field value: 800,rpm
